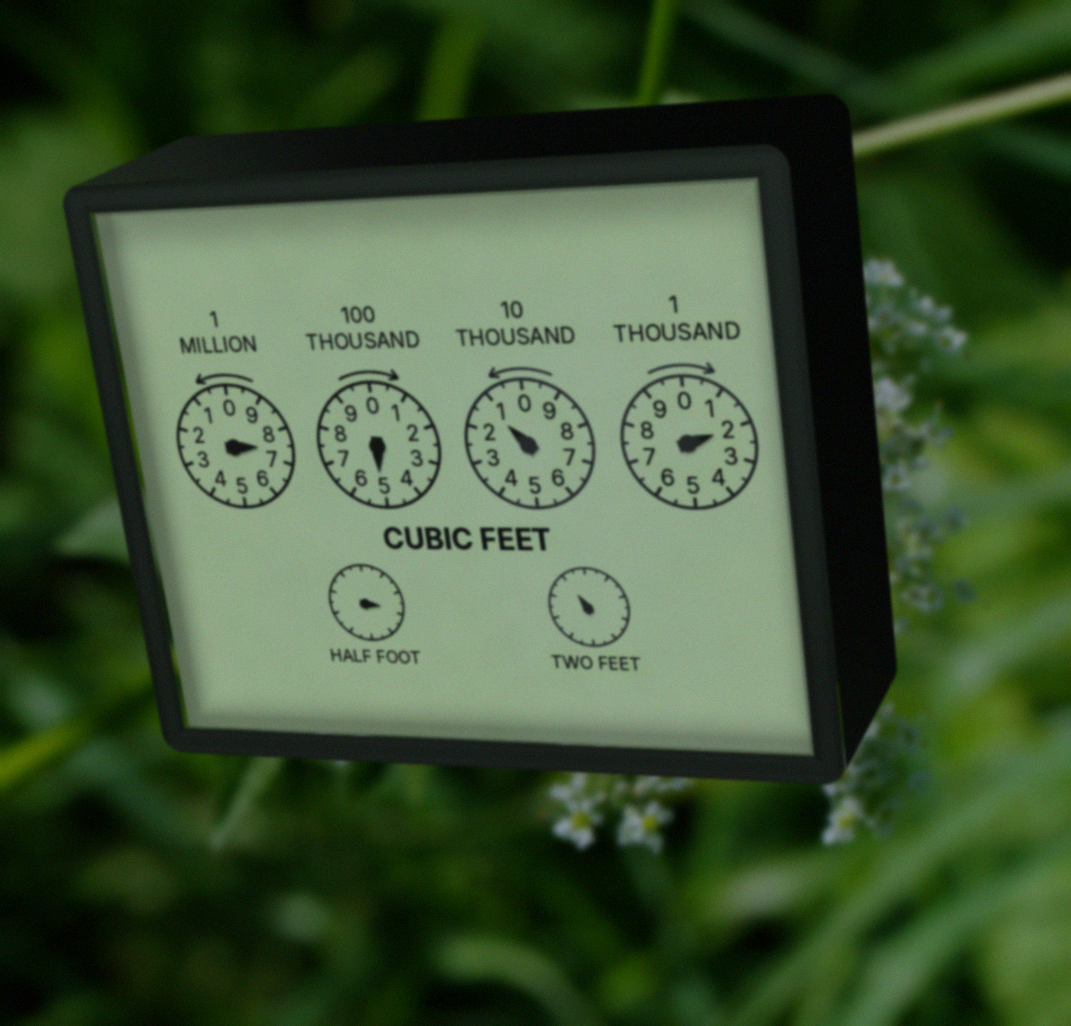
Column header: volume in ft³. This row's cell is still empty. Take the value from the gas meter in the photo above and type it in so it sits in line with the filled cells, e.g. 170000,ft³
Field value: 751200,ft³
